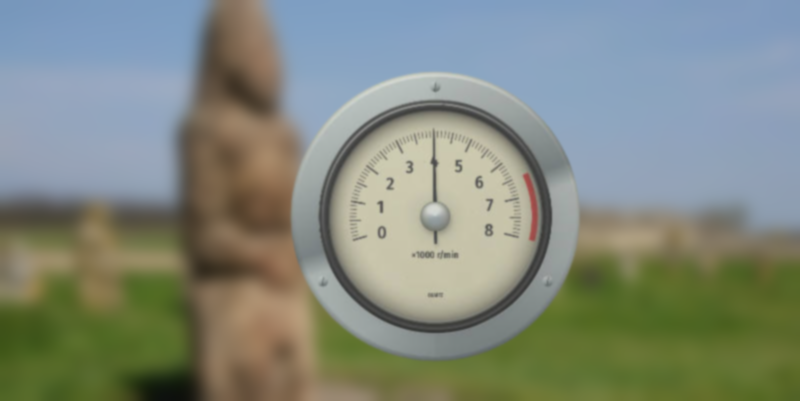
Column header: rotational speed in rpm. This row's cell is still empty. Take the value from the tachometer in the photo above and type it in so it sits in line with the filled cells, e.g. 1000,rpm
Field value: 4000,rpm
